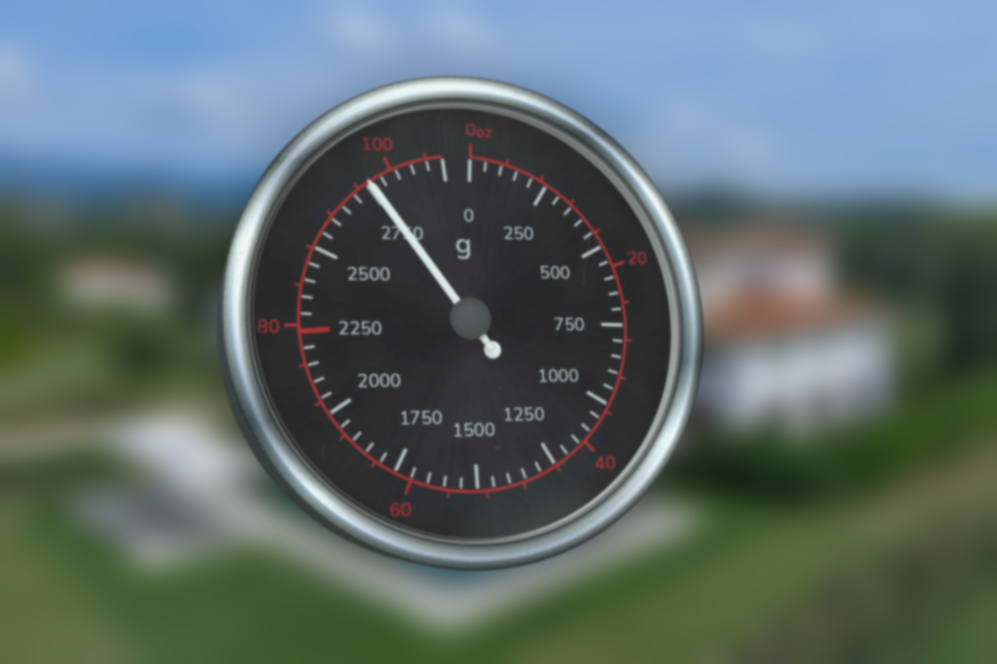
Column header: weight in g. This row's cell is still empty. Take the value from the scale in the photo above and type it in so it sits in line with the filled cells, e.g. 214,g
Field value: 2750,g
